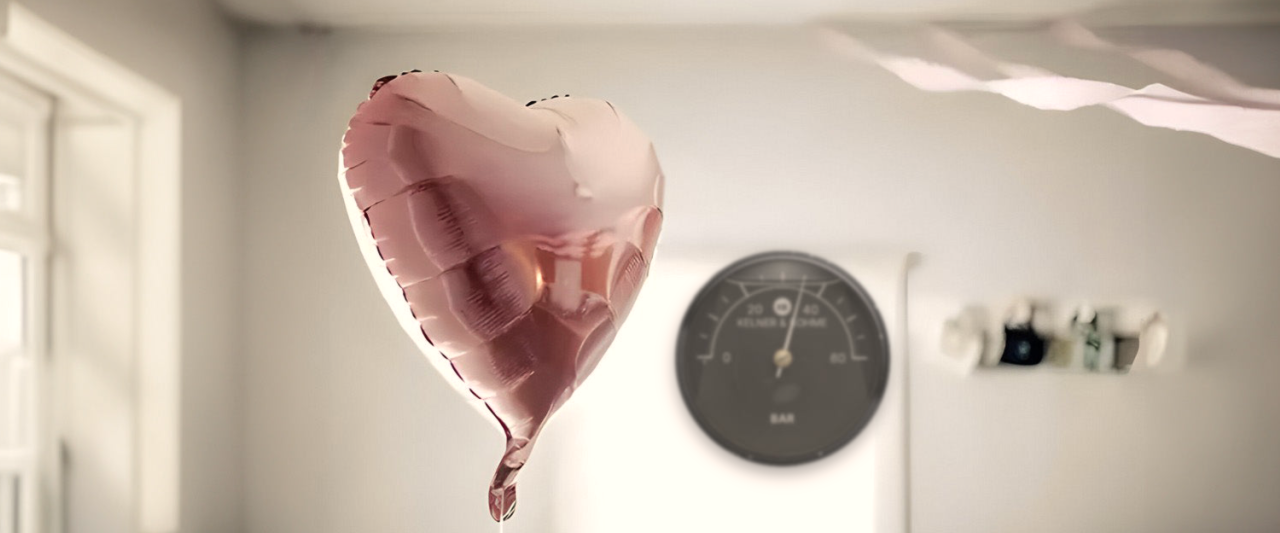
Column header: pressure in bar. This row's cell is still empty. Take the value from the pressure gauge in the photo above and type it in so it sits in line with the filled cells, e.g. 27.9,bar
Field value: 35,bar
